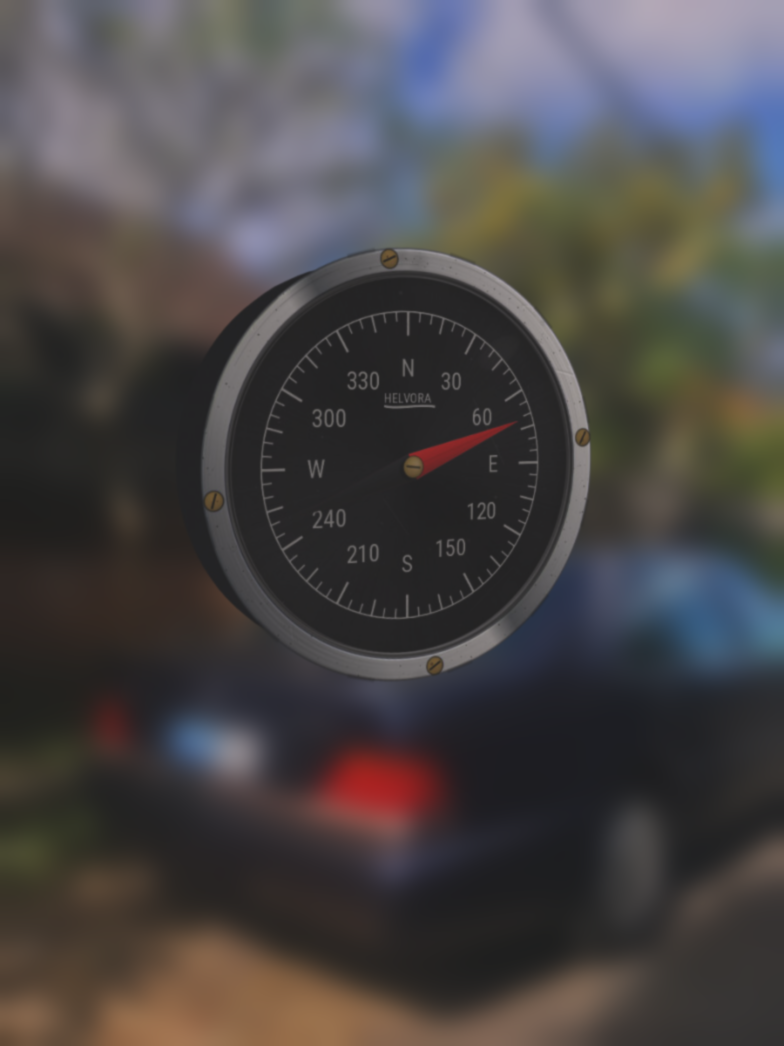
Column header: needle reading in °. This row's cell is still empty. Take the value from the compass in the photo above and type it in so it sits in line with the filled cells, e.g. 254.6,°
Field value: 70,°
